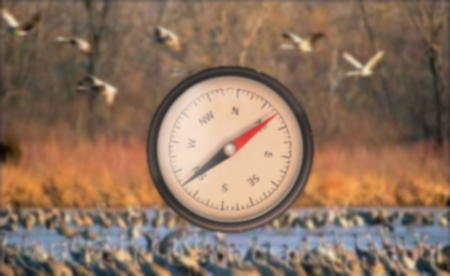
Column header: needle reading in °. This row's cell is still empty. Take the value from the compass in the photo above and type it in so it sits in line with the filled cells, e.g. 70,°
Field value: 45,°
